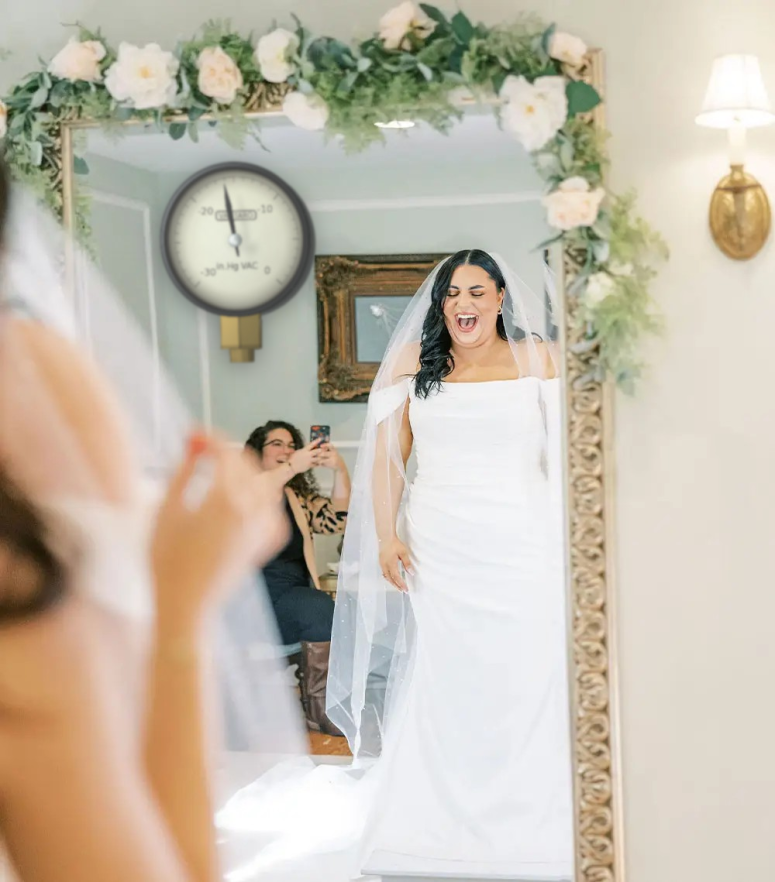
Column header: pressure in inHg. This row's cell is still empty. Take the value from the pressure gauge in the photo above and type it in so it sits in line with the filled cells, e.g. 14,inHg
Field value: -16,inHg
